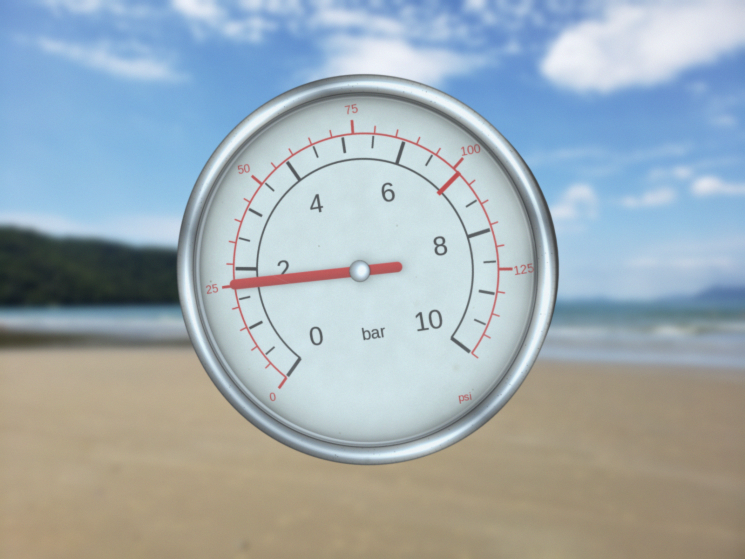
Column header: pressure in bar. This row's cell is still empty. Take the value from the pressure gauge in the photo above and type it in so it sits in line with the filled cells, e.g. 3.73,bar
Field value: 1.75,bar
